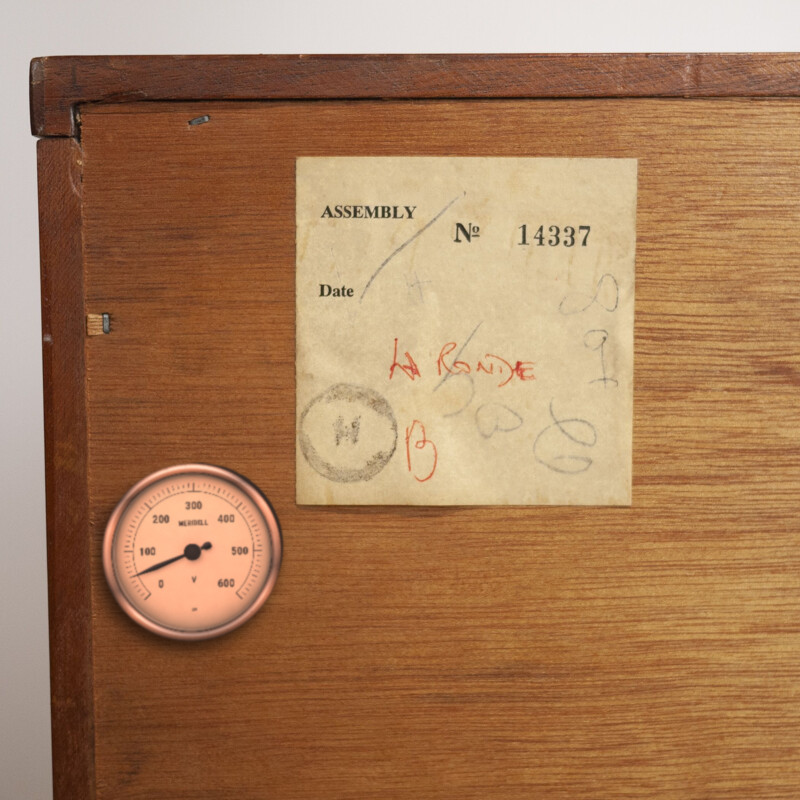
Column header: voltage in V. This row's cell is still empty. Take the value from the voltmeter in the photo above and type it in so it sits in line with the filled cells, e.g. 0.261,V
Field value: 50,V
